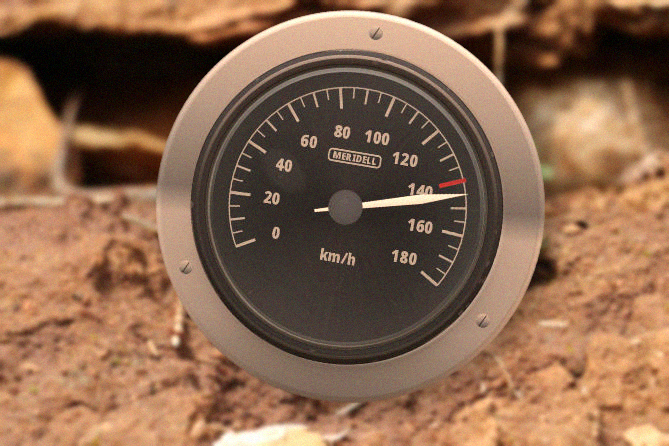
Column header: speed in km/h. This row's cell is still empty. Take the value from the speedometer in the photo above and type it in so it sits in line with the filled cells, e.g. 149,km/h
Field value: 145,km/h
